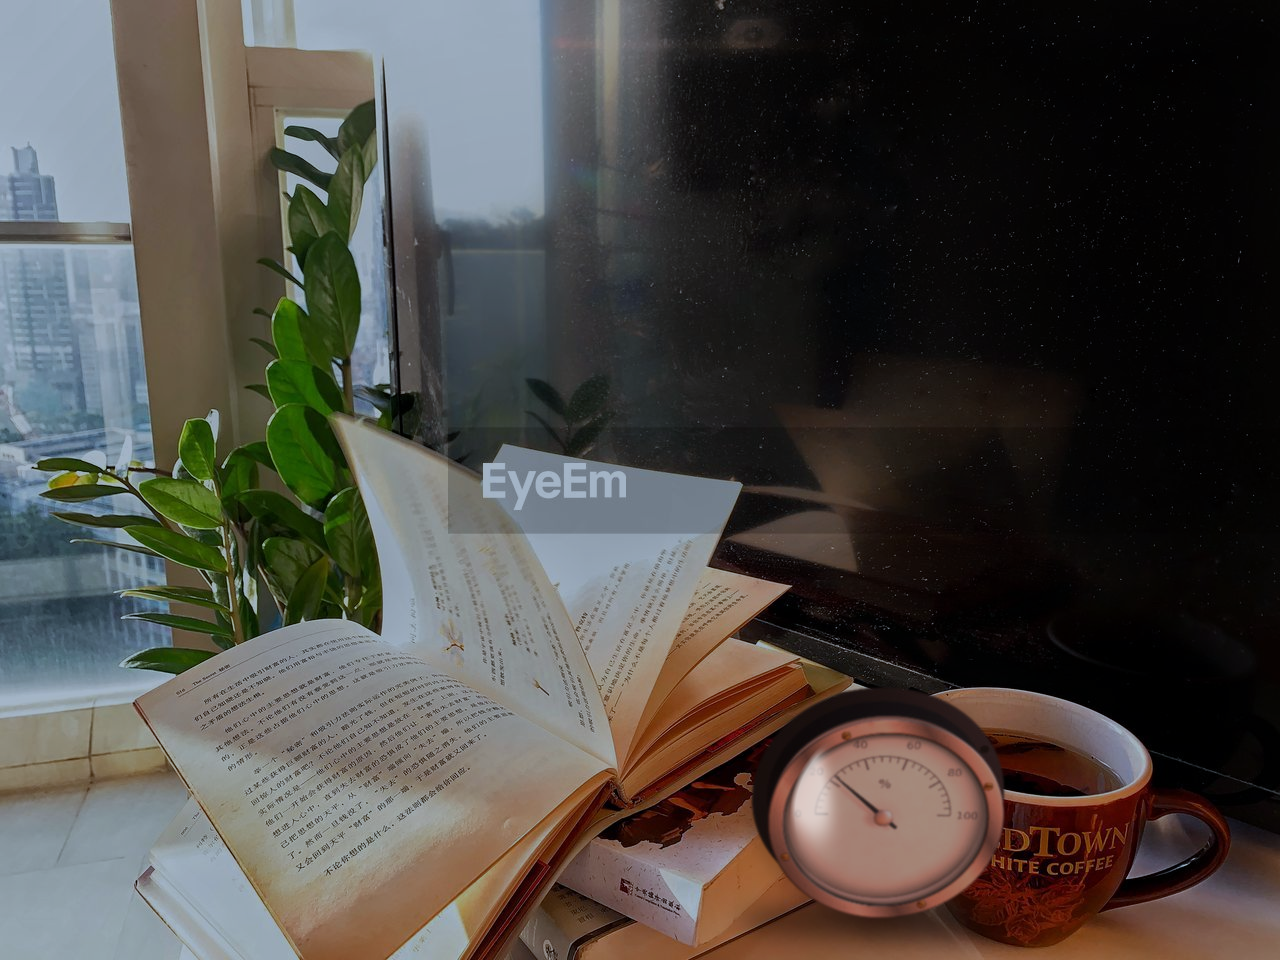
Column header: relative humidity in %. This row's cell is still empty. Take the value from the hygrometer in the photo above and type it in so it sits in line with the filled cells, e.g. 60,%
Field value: 24,%
